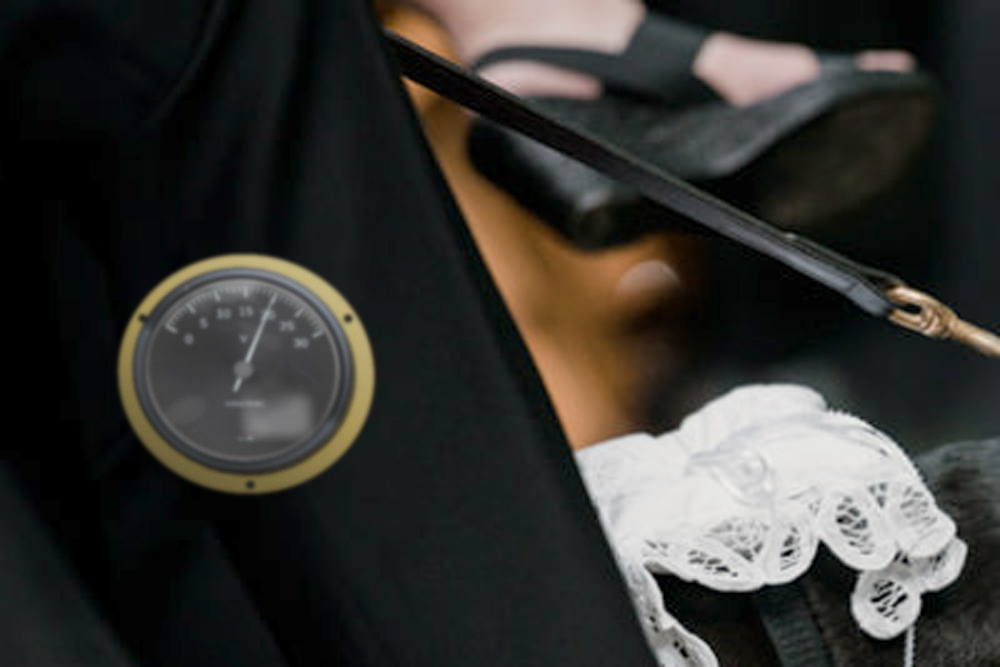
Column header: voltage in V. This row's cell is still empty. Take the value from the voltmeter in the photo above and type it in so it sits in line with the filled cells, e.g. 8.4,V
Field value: 20,V
